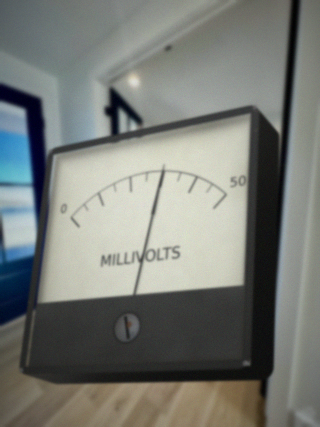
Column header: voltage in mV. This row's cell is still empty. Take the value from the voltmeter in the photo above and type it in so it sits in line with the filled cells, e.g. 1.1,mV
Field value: 30,mV
